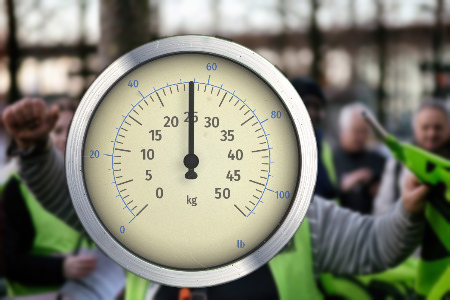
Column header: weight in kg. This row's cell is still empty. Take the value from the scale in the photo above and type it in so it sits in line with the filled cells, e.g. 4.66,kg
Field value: 25,kg
